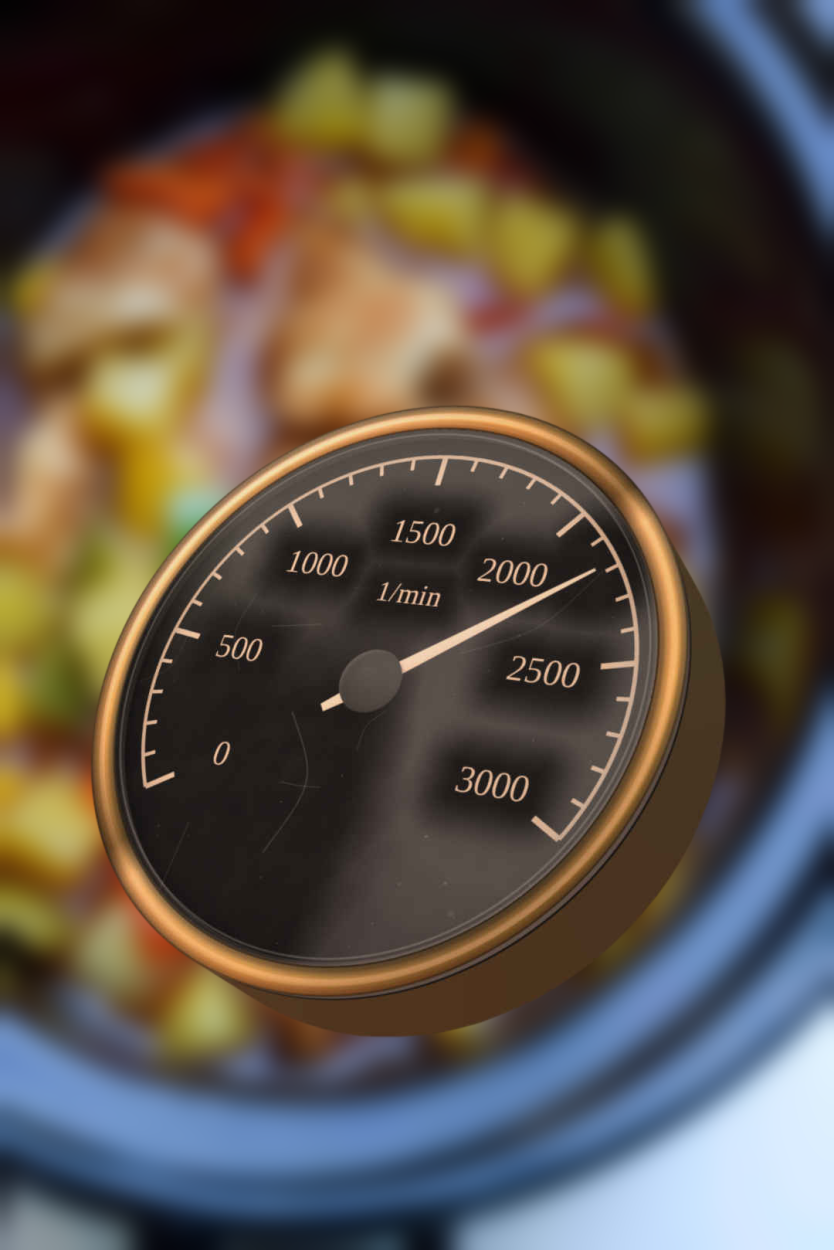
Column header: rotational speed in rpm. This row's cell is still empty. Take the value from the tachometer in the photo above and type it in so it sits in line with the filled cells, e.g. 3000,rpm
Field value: 2200,rpm
